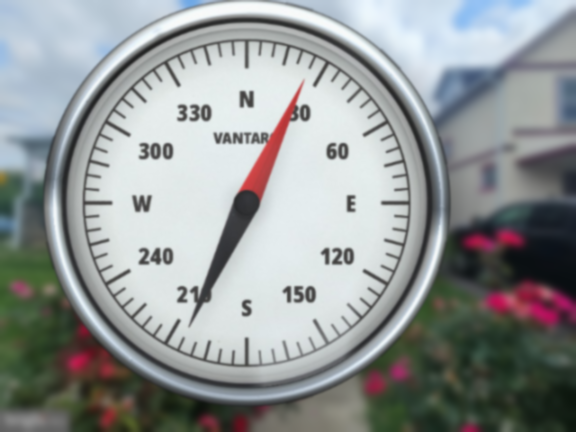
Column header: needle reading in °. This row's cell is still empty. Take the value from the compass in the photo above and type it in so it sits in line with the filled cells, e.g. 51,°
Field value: 25,°
